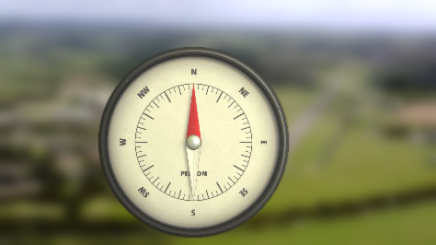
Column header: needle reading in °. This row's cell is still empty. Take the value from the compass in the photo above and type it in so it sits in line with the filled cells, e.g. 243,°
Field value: 0,°
